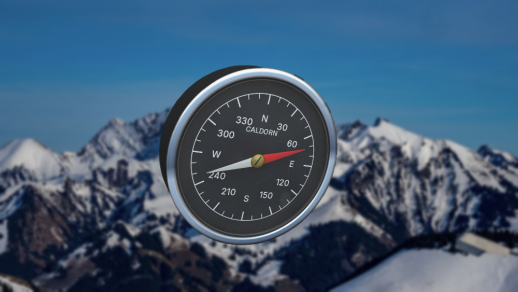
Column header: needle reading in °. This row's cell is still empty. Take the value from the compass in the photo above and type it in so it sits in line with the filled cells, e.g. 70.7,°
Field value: 70,°
